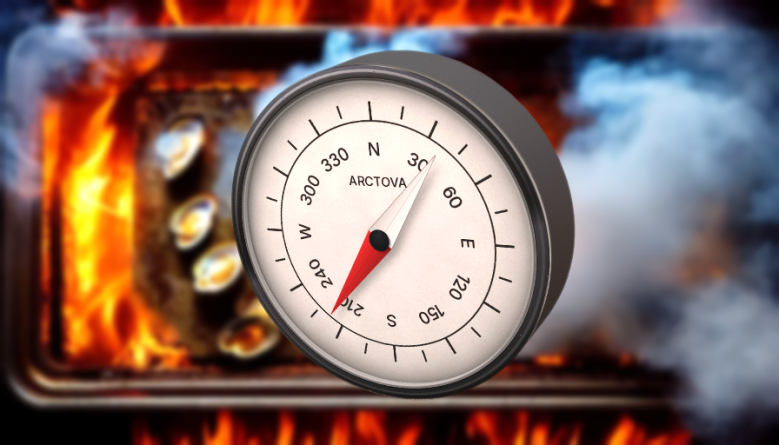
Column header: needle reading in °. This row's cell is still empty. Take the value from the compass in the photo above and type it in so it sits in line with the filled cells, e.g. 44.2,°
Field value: 217.5,°
